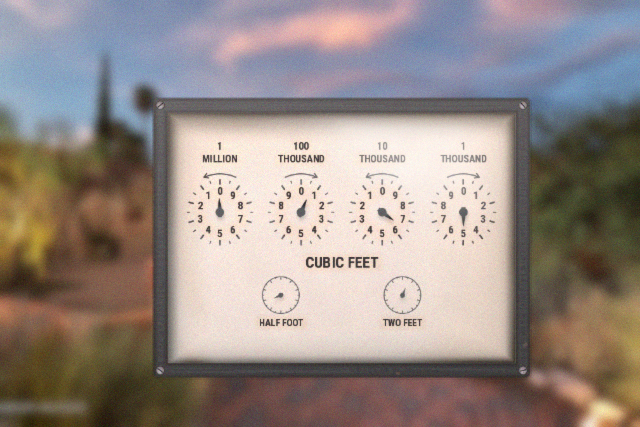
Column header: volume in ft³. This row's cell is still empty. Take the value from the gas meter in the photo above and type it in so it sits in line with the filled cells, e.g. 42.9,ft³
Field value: 6500,ft³
